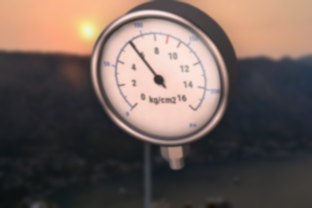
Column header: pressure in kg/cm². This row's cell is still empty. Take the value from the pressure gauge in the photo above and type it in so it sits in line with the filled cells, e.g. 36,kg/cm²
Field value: 6,kg/cm²
